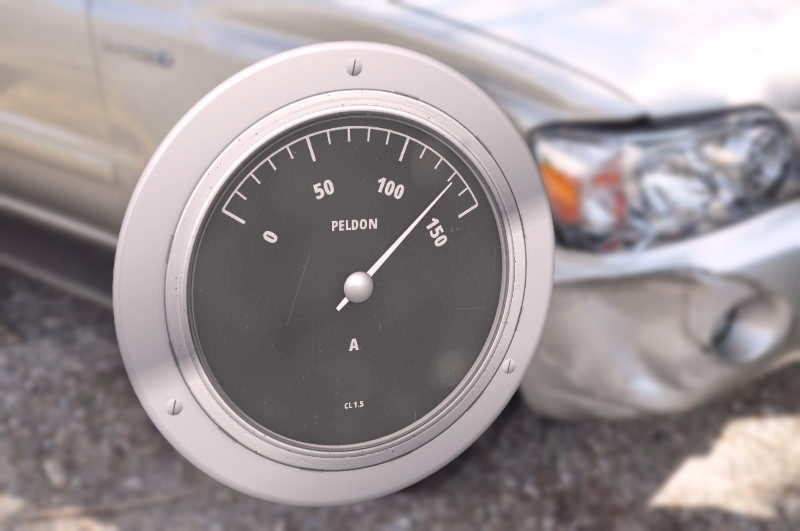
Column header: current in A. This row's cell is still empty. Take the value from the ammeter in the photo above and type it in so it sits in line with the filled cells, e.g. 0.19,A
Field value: 130,A
